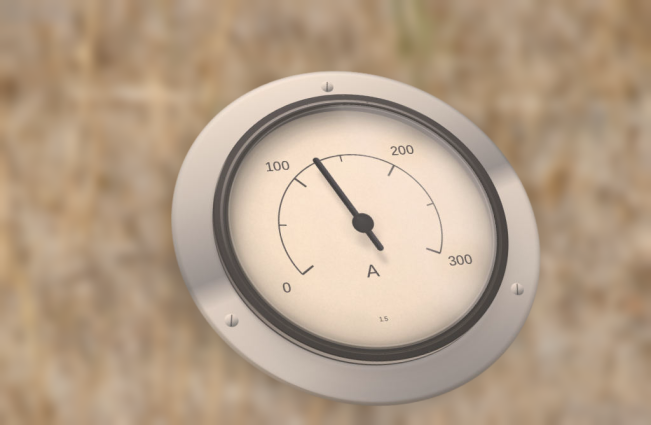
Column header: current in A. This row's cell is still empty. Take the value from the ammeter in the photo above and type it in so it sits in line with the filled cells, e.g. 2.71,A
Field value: 125,A
